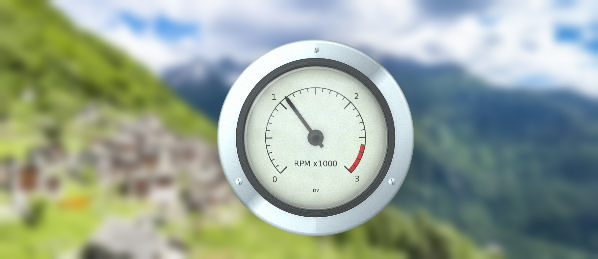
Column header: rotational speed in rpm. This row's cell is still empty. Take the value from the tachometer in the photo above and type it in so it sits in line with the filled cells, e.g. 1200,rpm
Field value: 1100,rpm
